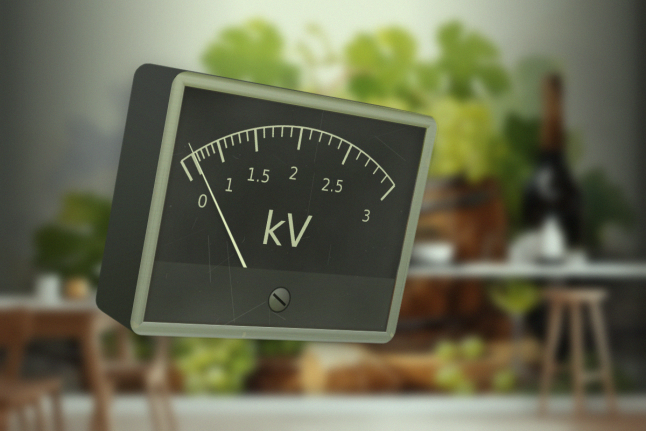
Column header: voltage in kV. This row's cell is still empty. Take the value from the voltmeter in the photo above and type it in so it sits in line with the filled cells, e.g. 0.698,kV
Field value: 0.5,kV
